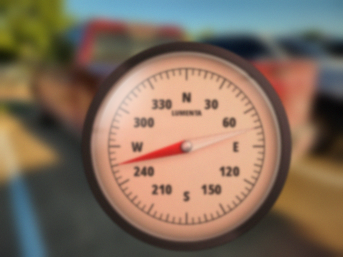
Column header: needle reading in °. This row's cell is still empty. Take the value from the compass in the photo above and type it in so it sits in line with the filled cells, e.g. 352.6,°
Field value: 255,°
